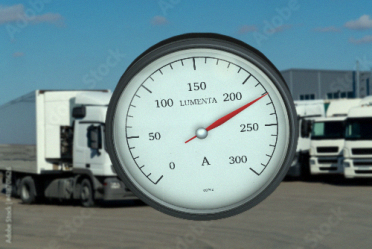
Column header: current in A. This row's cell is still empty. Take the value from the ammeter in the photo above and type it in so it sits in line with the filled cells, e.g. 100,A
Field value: 220,A
